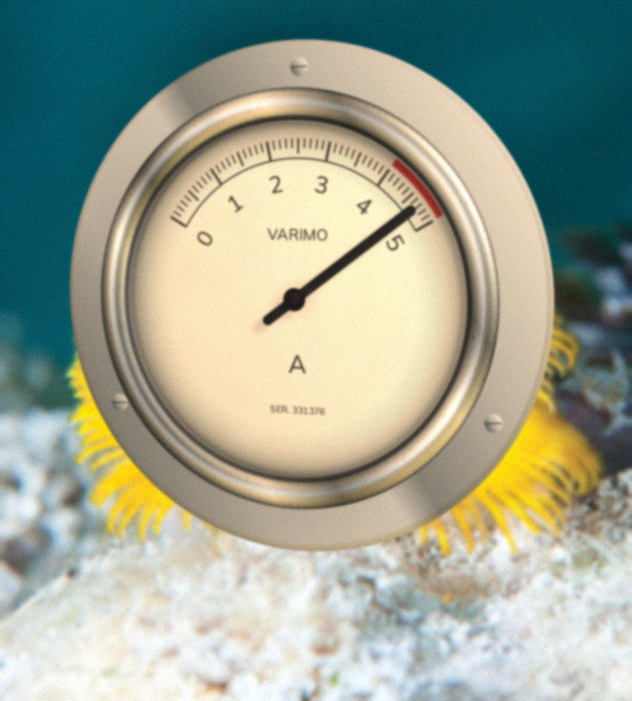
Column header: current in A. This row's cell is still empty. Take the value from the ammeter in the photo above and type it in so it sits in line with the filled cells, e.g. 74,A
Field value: 4.7,A
